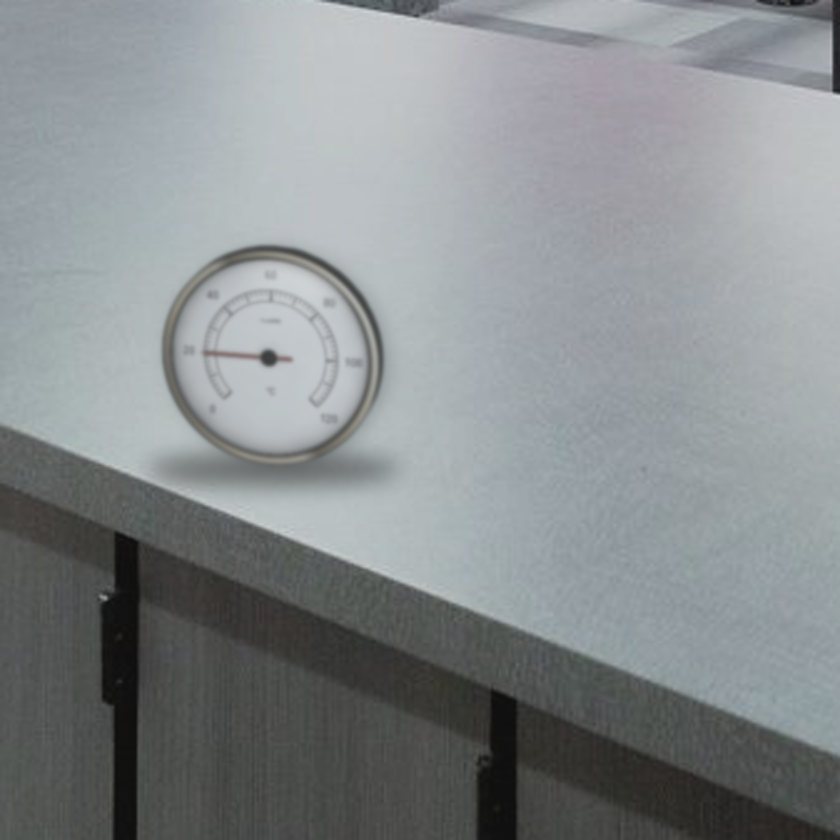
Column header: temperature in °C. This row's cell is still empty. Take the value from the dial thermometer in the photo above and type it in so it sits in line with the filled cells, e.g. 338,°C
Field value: 20,°C
